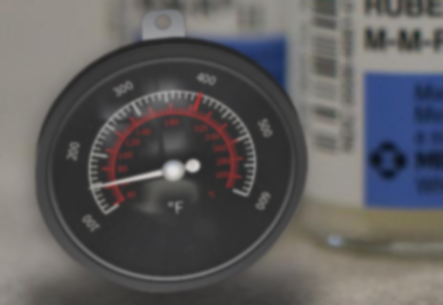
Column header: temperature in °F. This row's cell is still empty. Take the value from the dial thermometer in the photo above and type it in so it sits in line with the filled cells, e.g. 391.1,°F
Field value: 150,°F
